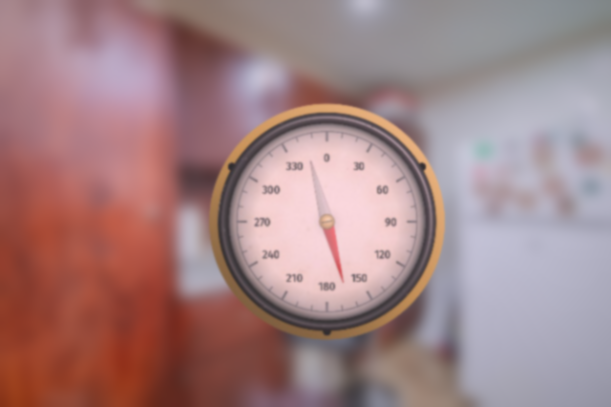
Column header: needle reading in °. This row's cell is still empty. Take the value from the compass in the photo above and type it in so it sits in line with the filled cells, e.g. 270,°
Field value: 165,°
